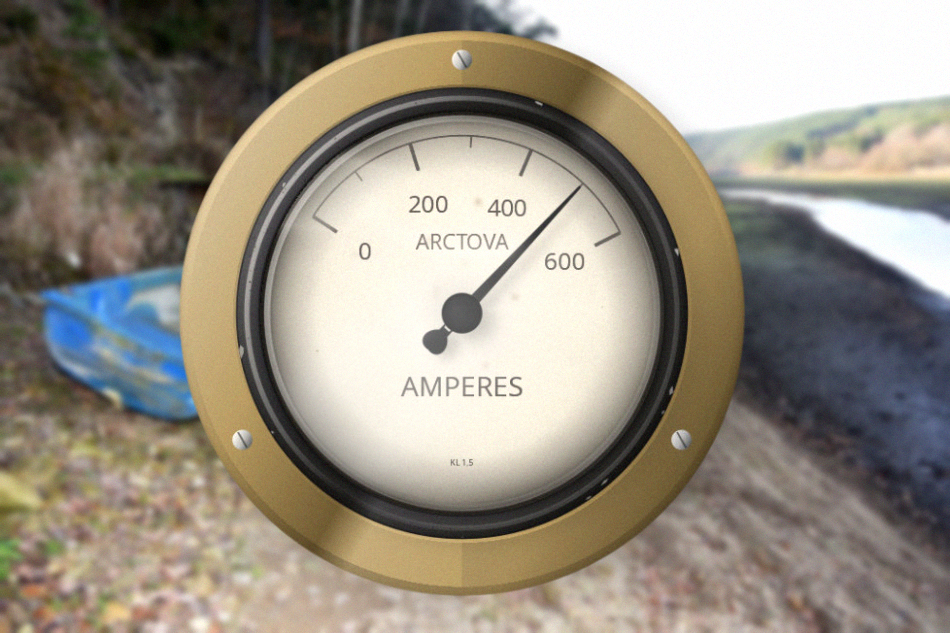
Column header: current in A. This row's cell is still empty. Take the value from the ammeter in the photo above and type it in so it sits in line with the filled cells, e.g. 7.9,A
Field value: 500,A
